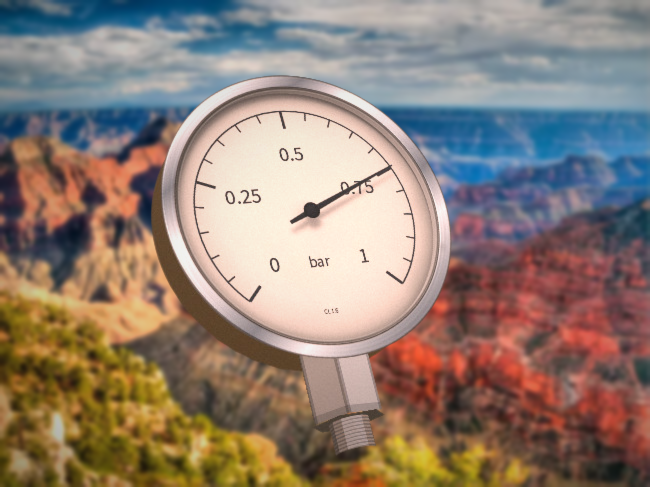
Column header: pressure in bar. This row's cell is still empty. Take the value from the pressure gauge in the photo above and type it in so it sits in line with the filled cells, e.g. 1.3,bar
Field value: 0.75,bar
